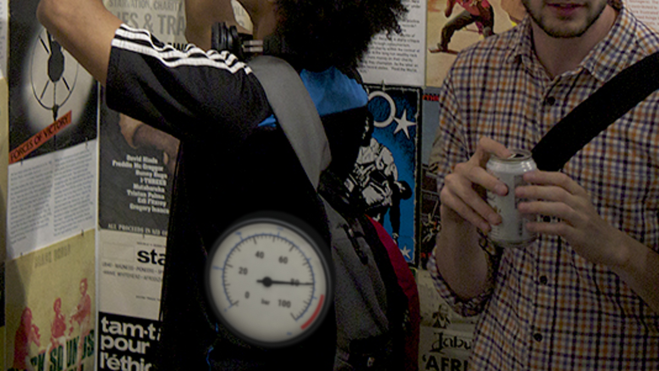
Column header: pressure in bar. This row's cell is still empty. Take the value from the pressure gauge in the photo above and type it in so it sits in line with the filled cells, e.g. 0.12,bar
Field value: 80,bar
